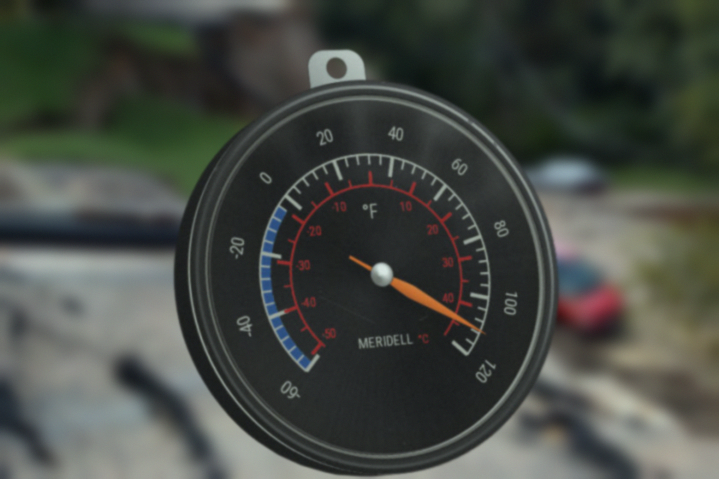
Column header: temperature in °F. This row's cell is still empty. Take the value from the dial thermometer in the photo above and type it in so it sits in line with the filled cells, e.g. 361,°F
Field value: 112,°F
